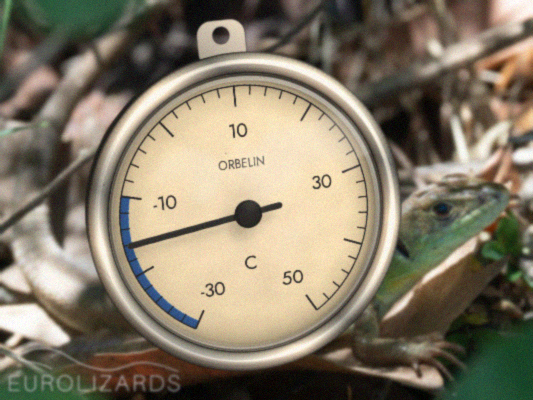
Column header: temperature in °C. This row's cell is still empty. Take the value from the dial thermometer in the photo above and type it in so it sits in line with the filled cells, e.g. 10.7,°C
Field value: -16,°C
